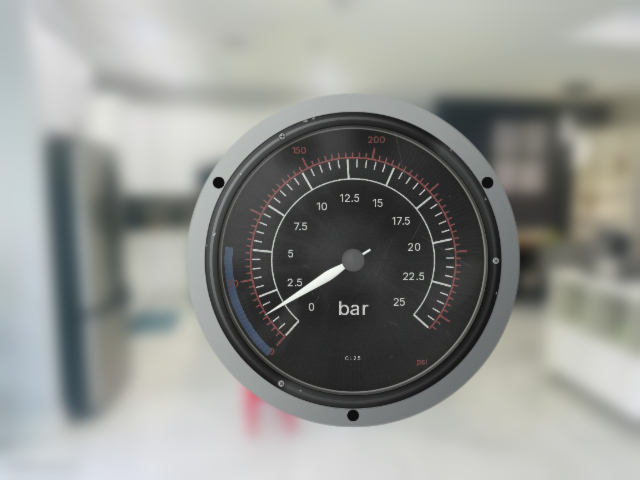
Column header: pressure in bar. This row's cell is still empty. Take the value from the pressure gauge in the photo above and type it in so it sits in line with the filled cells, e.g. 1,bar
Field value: 1.5,bar
